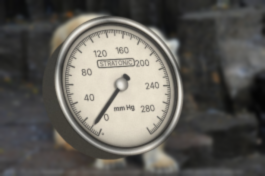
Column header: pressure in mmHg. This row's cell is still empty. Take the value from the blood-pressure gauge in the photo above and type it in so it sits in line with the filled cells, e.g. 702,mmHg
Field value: 10,mmHg
